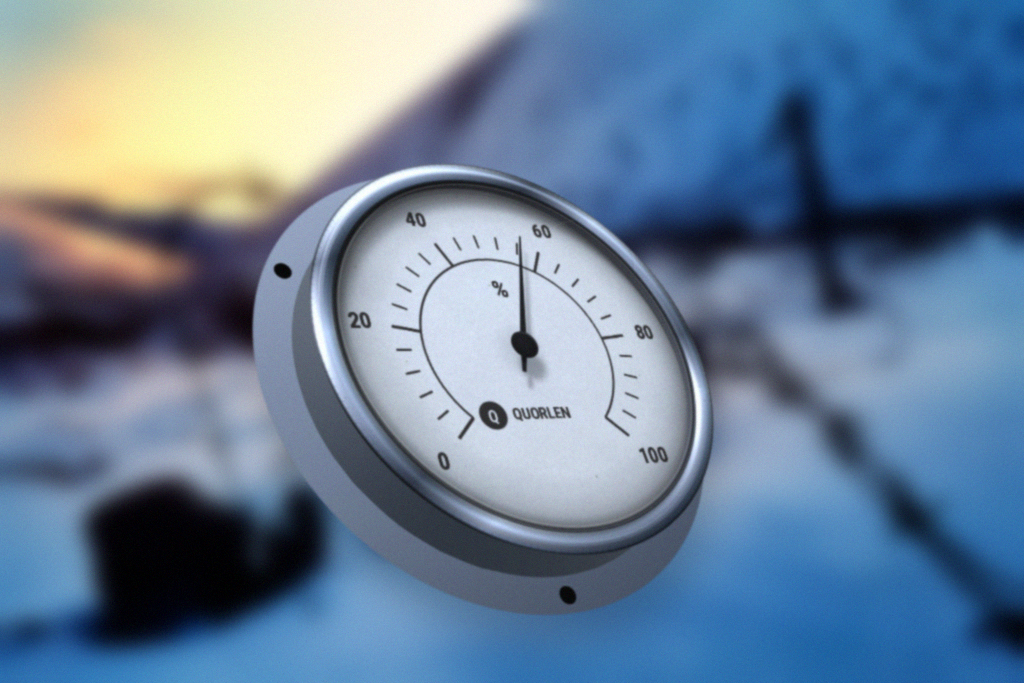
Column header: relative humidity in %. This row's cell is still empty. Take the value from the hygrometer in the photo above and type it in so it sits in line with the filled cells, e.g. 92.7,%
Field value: 56,%
